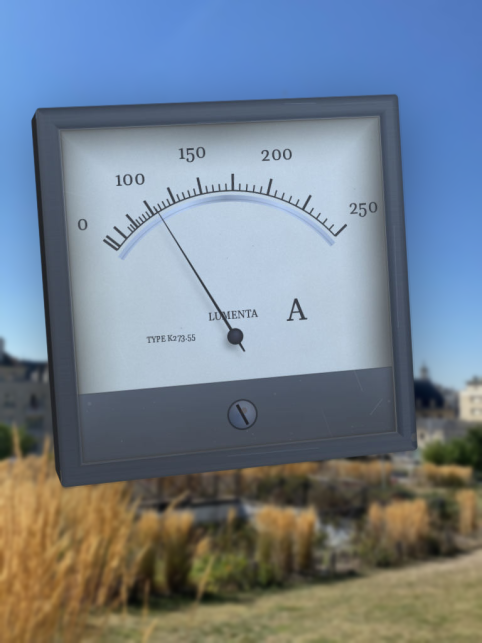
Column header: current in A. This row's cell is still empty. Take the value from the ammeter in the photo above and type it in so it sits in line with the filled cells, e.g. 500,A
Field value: 105,A
